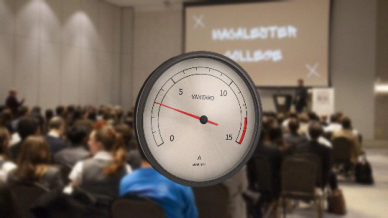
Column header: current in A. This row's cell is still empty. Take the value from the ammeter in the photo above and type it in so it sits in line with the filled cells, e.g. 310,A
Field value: 3,A
